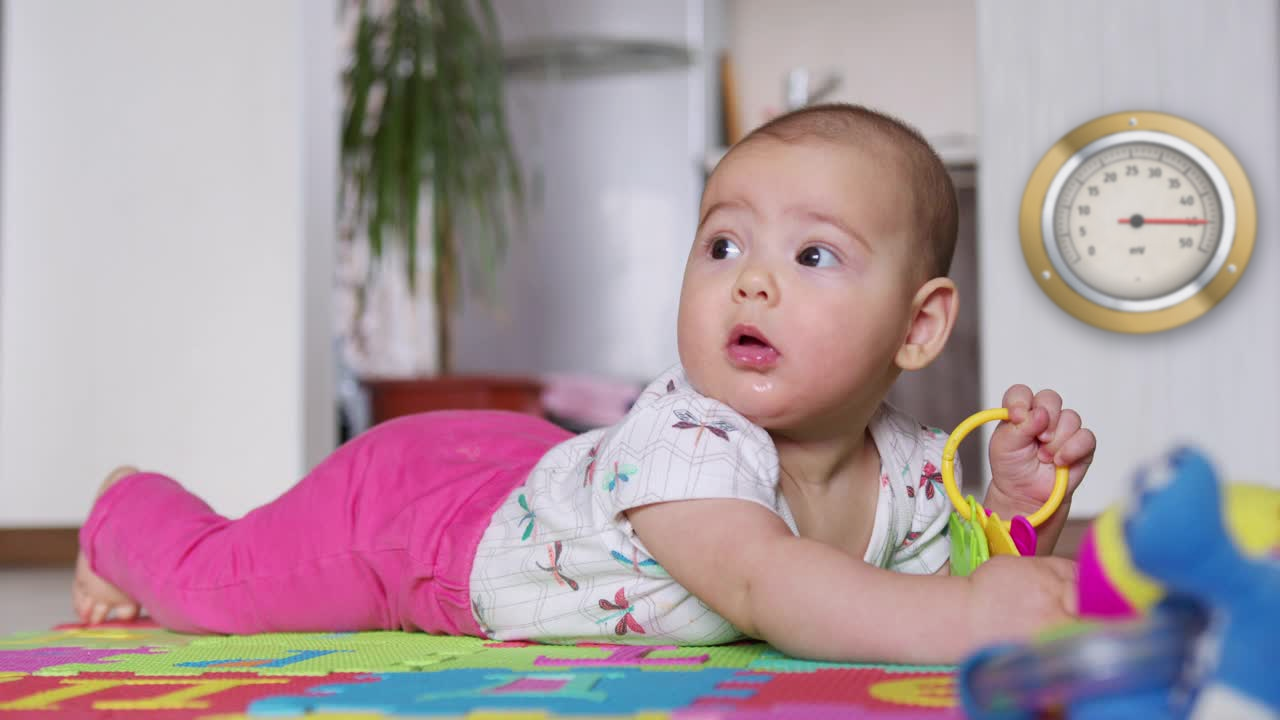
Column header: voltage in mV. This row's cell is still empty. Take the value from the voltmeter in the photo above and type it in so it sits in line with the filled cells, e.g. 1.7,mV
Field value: 45,mV
